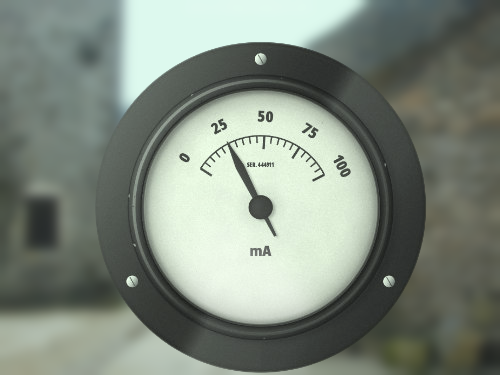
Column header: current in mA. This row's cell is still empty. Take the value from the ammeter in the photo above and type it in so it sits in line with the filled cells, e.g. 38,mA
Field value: 25,mA
